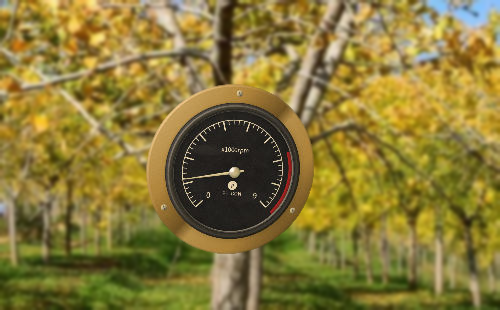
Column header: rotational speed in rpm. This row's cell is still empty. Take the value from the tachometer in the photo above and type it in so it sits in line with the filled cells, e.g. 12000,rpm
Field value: 1200,rpm
